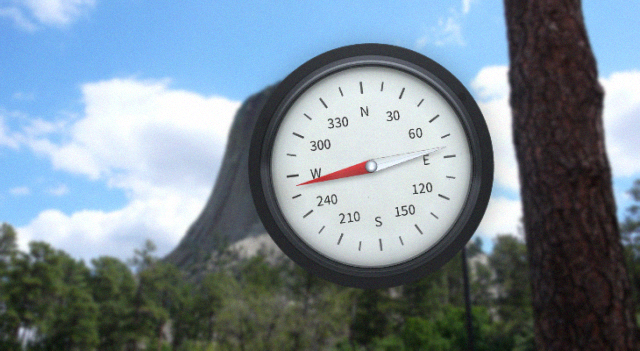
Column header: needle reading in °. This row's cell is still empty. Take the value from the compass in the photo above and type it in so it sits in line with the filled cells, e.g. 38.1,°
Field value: 262.5,°
